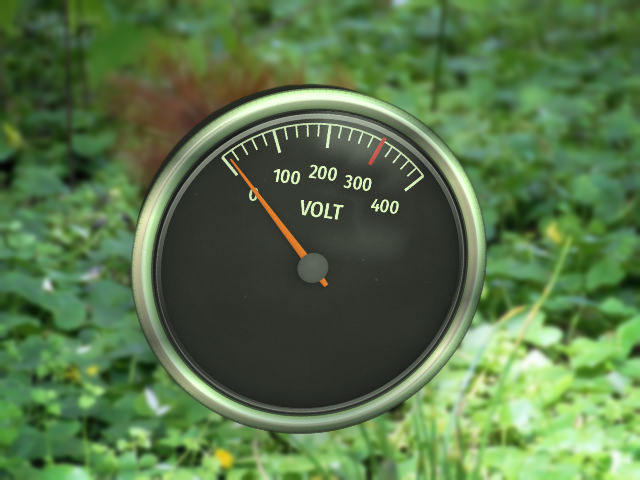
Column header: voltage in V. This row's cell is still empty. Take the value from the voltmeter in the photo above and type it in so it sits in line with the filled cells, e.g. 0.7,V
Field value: 10,V
